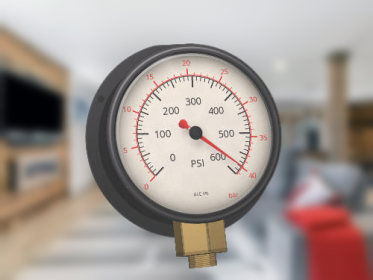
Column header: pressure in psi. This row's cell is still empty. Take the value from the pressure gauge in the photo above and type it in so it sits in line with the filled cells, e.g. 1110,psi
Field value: 580,psi
